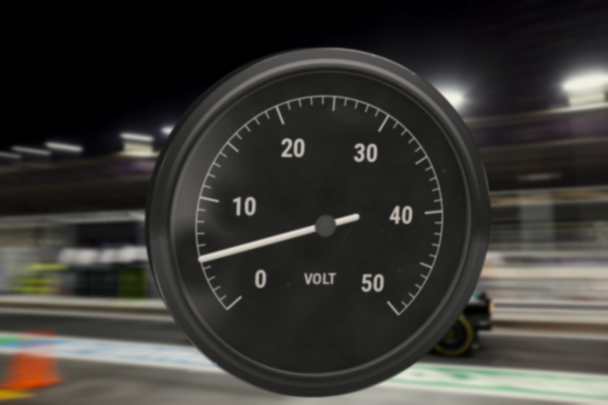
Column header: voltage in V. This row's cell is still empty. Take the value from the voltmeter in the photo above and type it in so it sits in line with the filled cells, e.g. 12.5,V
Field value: 5,V
